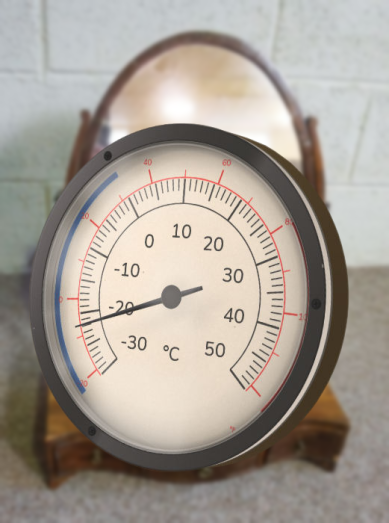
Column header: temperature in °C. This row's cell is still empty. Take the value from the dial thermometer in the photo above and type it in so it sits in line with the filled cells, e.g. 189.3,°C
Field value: -22,°C
